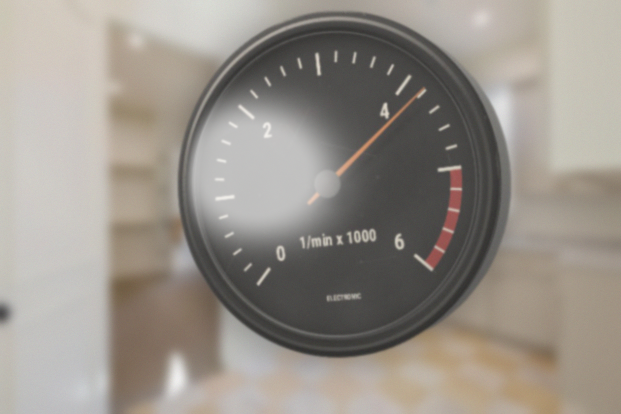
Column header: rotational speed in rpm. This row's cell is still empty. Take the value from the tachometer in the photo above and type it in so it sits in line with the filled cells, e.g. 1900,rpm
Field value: 4200,rpm
